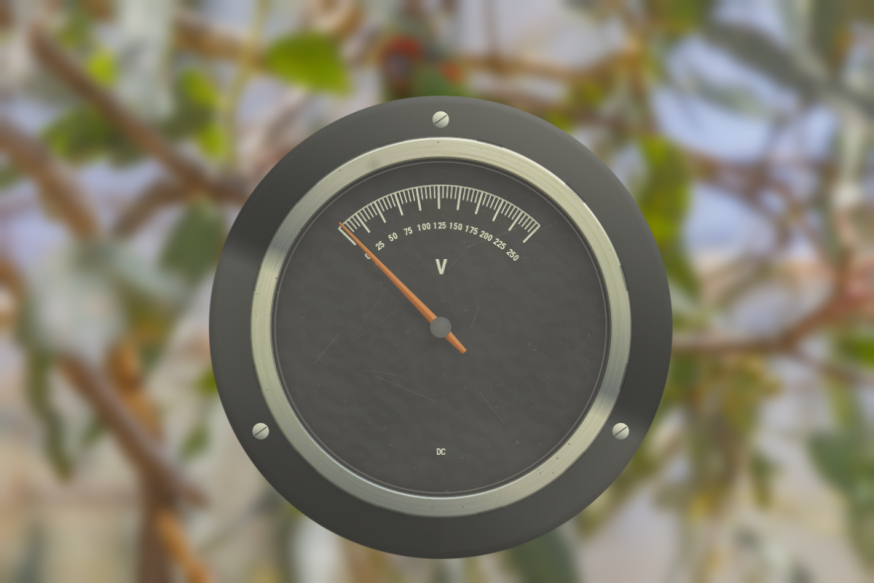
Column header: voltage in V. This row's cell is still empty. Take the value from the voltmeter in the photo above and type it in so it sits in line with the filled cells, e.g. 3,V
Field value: 5,V
